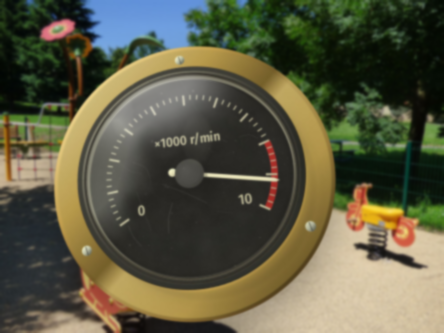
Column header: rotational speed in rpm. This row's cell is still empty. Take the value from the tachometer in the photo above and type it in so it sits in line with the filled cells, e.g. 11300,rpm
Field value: 9200,rpm
